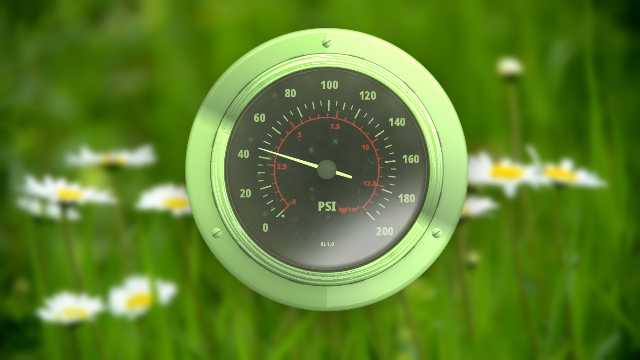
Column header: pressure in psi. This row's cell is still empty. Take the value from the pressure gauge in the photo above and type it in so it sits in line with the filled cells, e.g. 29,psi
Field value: 45,psi
